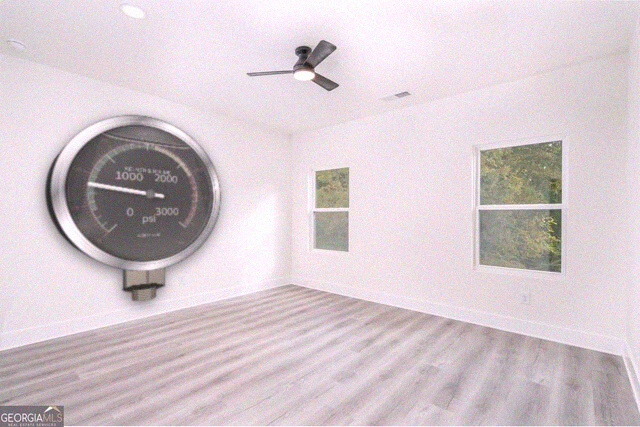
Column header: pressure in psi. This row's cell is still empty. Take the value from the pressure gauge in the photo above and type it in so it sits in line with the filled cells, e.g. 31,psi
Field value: 600,psi
